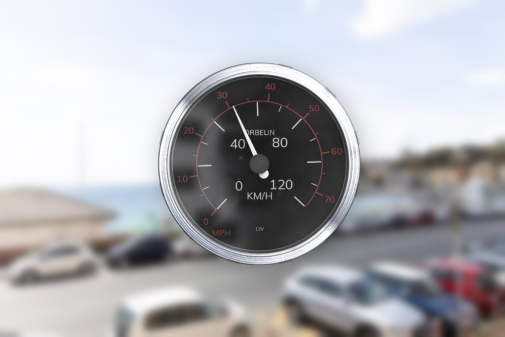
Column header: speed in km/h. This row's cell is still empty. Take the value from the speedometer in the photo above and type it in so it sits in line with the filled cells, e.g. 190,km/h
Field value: 50,km/h
